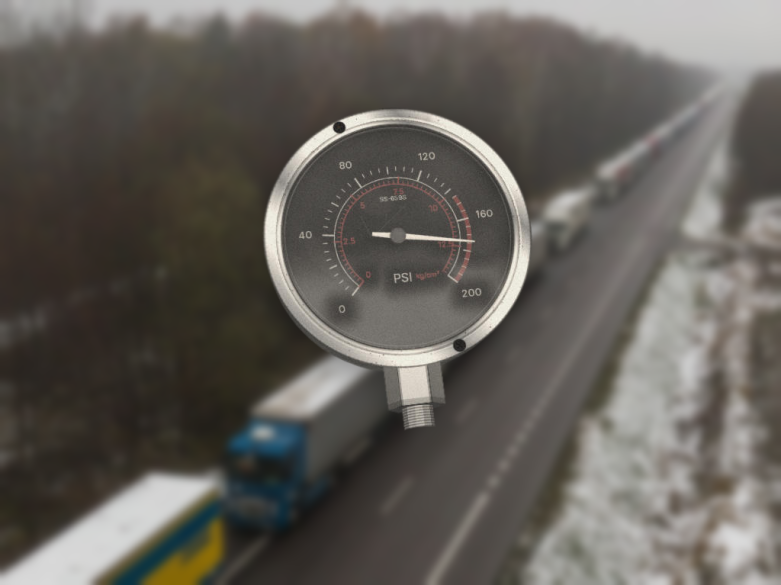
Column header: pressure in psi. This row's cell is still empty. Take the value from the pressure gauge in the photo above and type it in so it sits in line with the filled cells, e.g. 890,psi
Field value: 175,psi
